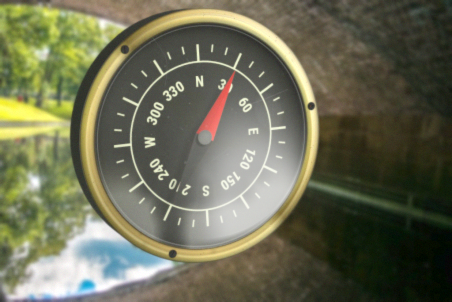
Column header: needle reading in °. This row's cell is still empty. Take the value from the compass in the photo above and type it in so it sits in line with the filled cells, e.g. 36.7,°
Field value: 30,°
